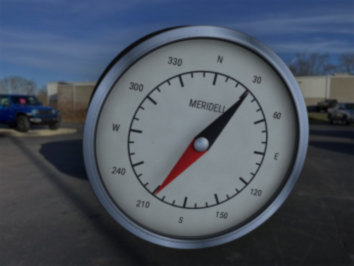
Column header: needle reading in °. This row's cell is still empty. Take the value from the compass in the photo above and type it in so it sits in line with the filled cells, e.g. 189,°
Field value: 210,°
